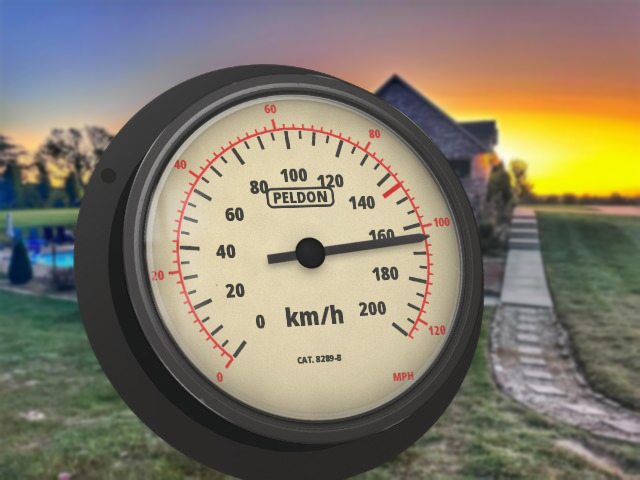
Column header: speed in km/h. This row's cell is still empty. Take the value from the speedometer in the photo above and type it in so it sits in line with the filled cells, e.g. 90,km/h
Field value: 165,km/h
